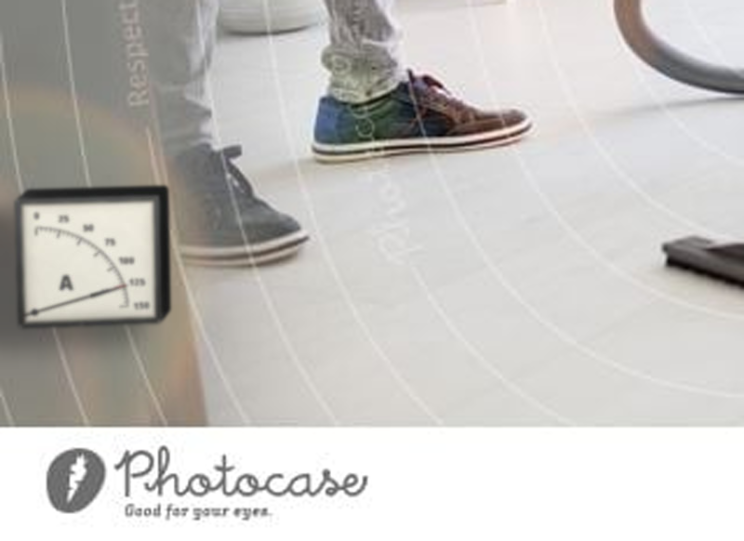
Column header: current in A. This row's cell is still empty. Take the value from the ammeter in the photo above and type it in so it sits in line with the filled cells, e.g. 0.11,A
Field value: 125,A
